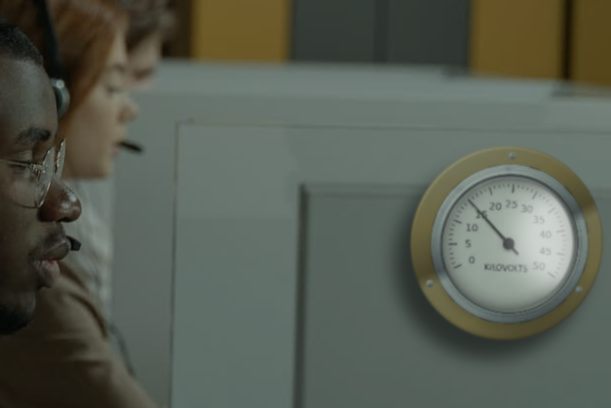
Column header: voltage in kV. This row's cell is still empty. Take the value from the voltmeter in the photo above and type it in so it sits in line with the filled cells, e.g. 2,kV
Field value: 15,kV
